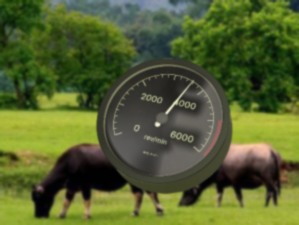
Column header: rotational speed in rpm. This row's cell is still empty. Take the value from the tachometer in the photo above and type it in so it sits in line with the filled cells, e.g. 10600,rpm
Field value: 3600,rpm
